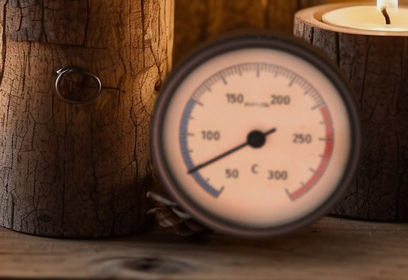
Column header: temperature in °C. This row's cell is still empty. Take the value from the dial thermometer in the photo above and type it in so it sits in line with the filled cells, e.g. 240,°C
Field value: 75,°C
